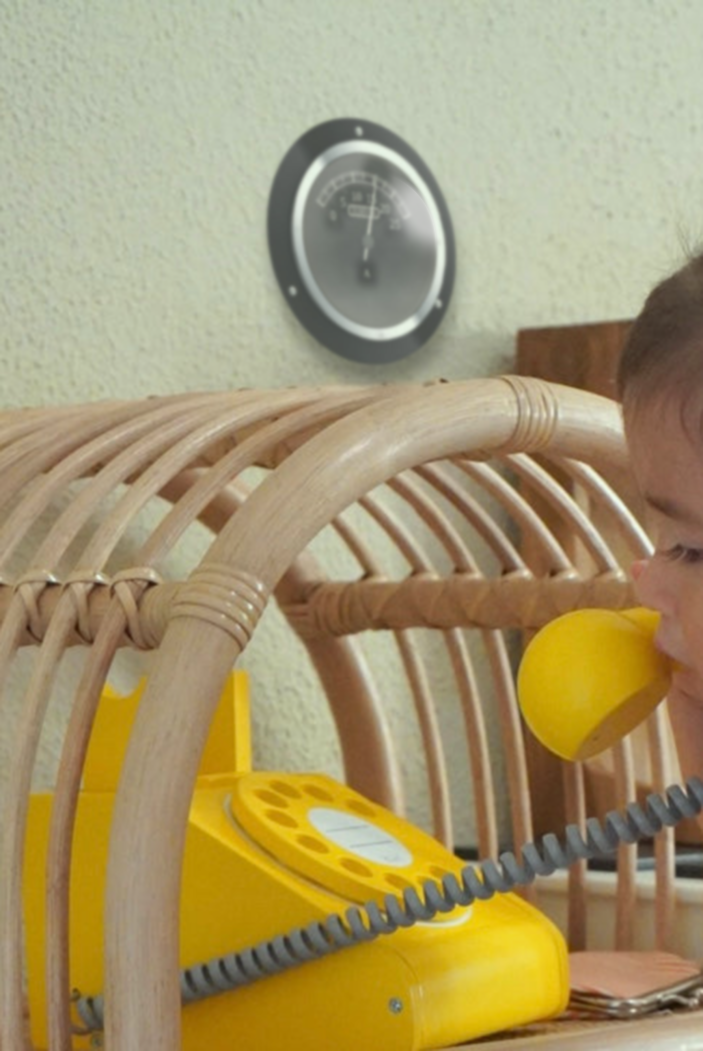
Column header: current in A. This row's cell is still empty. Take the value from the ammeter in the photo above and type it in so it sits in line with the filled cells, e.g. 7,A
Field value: 15,A
